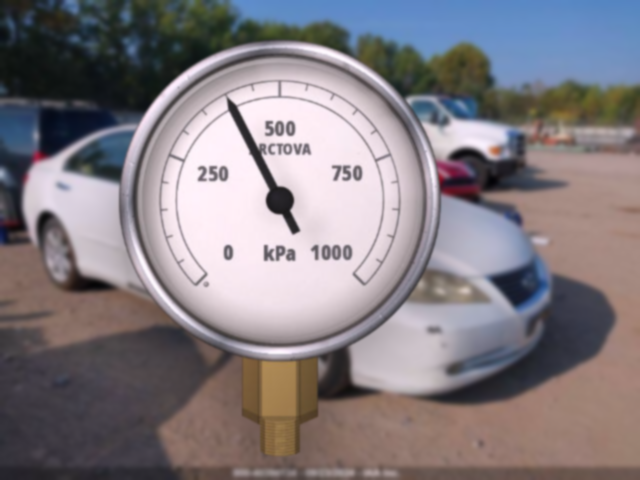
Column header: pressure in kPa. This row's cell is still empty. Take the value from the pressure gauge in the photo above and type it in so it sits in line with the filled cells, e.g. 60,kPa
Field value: 400,kPa
